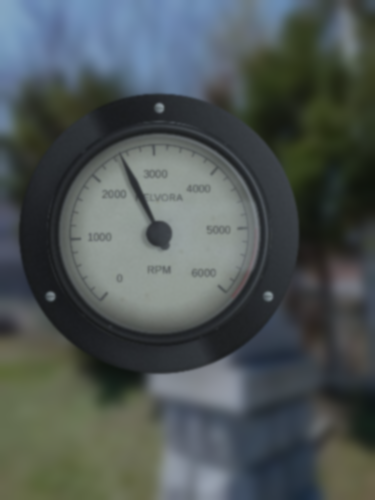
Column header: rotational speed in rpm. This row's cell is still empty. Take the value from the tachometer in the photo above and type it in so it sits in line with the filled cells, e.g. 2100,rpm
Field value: 2500,rpm
